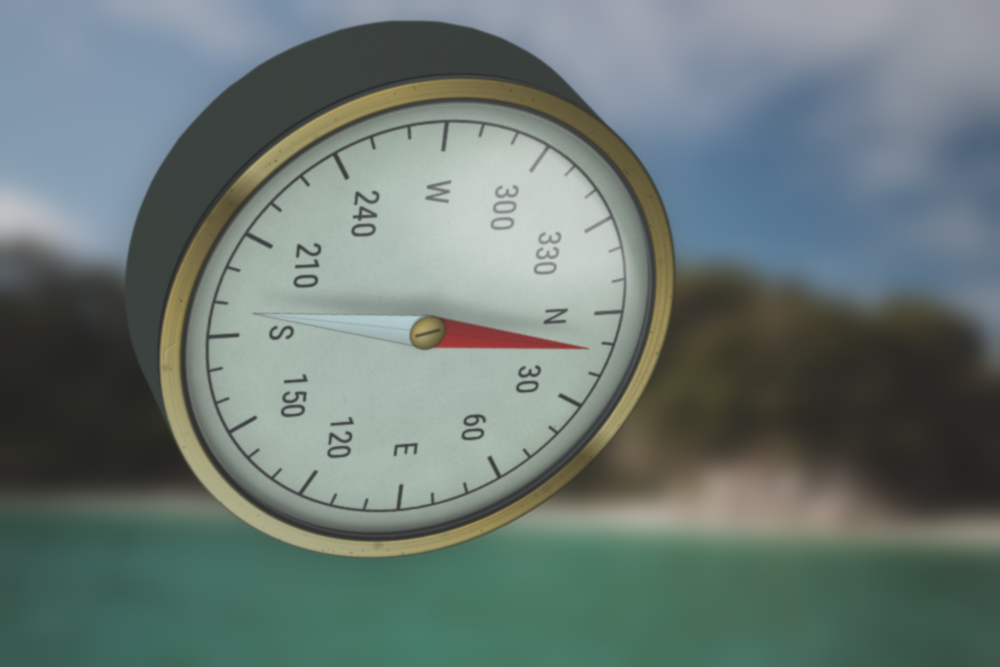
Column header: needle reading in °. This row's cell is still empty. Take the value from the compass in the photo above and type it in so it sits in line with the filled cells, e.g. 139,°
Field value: 10,°
